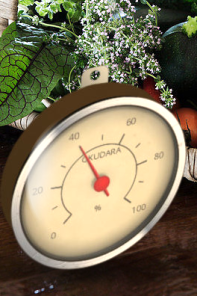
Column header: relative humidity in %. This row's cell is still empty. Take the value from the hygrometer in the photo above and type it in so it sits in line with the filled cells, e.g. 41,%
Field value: 40,%
